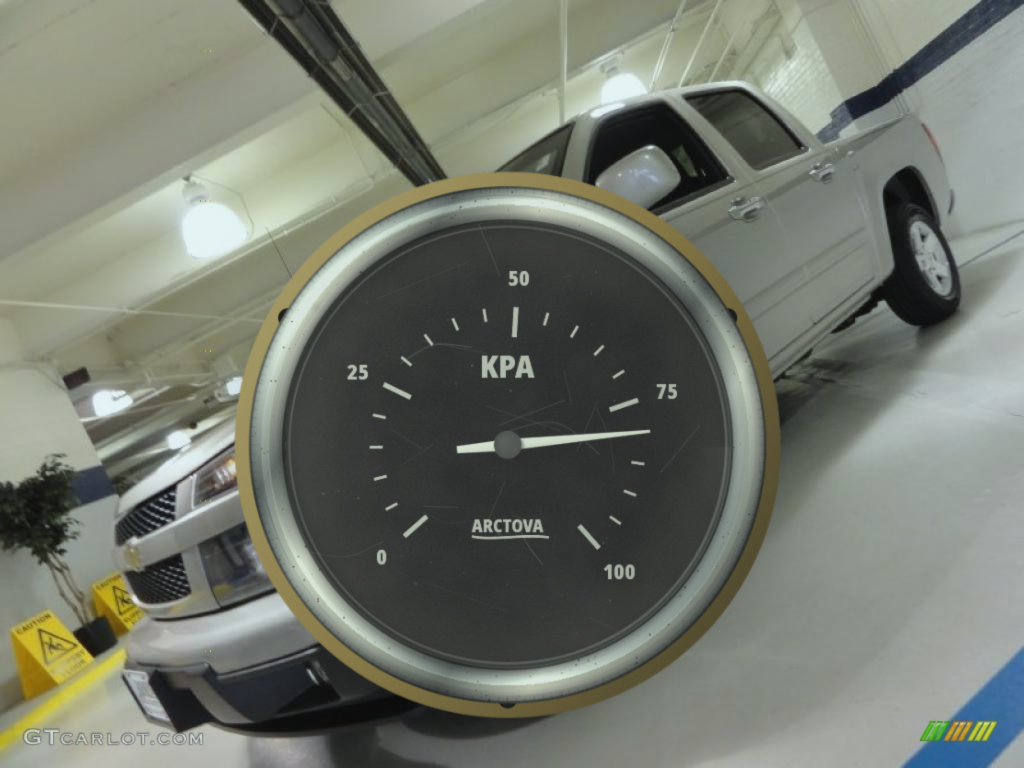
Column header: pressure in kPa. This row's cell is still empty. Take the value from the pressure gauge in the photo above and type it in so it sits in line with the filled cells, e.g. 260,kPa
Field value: 80,kPa
